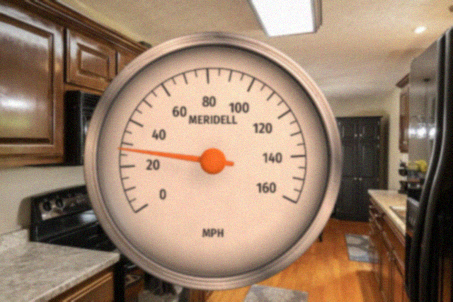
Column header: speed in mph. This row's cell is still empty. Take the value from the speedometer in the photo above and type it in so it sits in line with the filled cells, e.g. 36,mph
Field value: 27.5,mph
